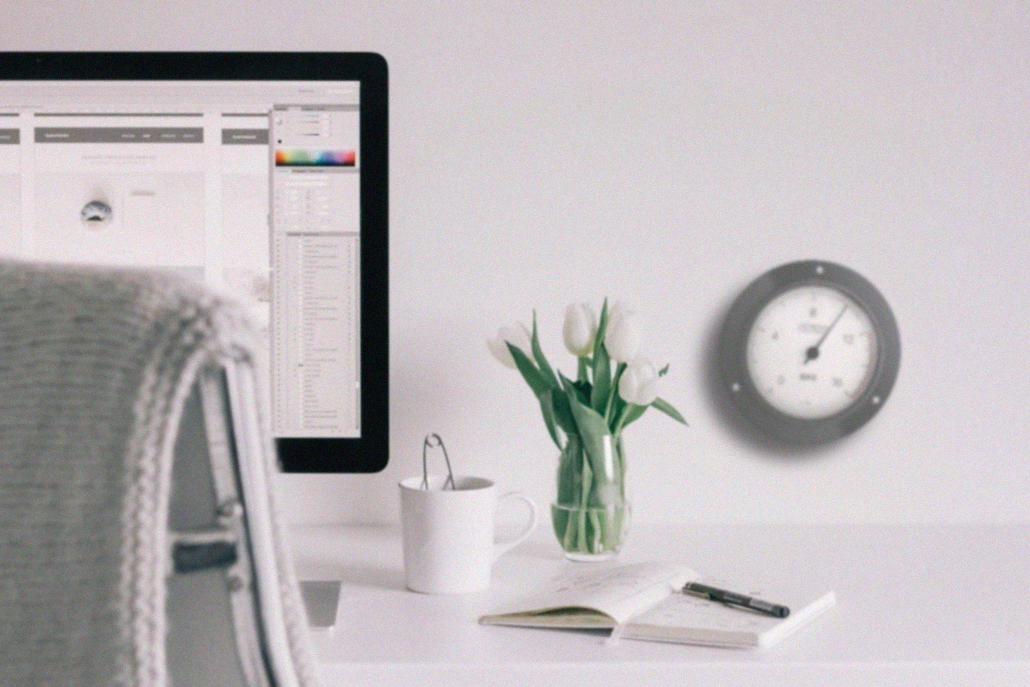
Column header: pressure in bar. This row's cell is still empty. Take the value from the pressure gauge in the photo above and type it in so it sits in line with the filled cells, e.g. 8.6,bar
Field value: 10,bar
